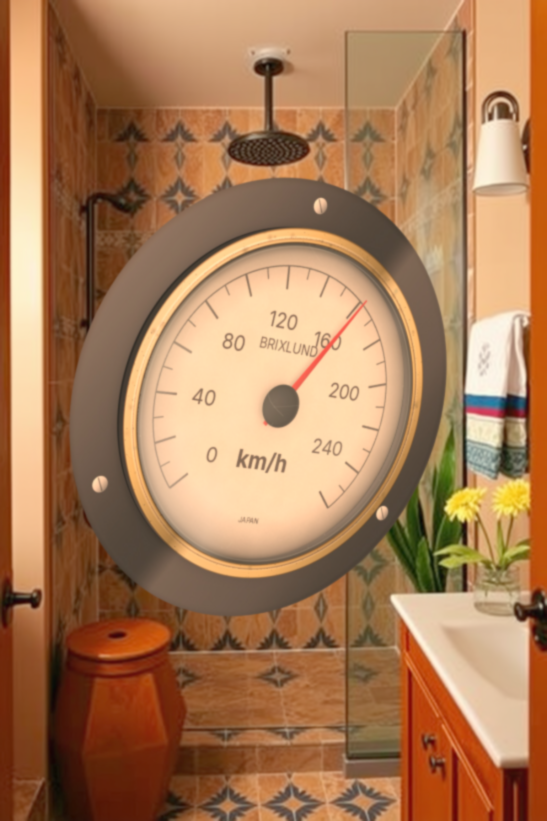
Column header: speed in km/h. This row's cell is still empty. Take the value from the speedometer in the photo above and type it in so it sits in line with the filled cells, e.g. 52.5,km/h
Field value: 160,km/h
